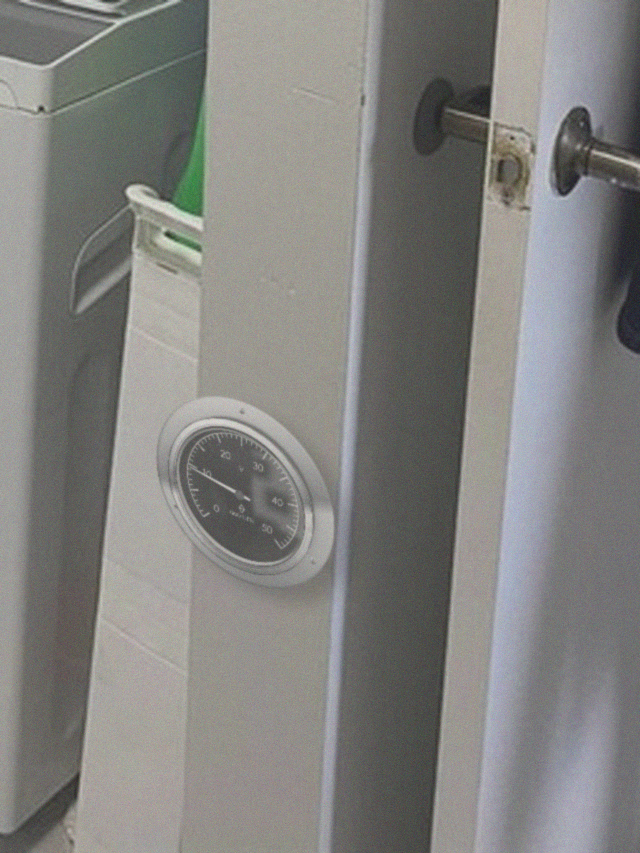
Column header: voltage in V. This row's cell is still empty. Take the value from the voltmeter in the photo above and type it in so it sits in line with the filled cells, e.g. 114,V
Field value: 10,V
